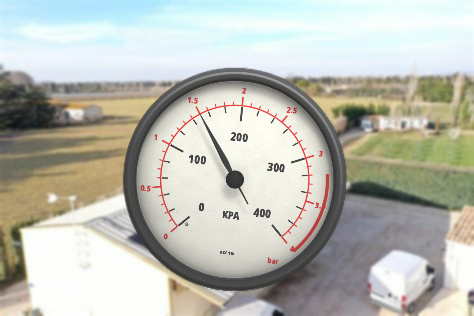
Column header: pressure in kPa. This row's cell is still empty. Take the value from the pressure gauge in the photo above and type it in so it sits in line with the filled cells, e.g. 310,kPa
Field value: 150,kPa
